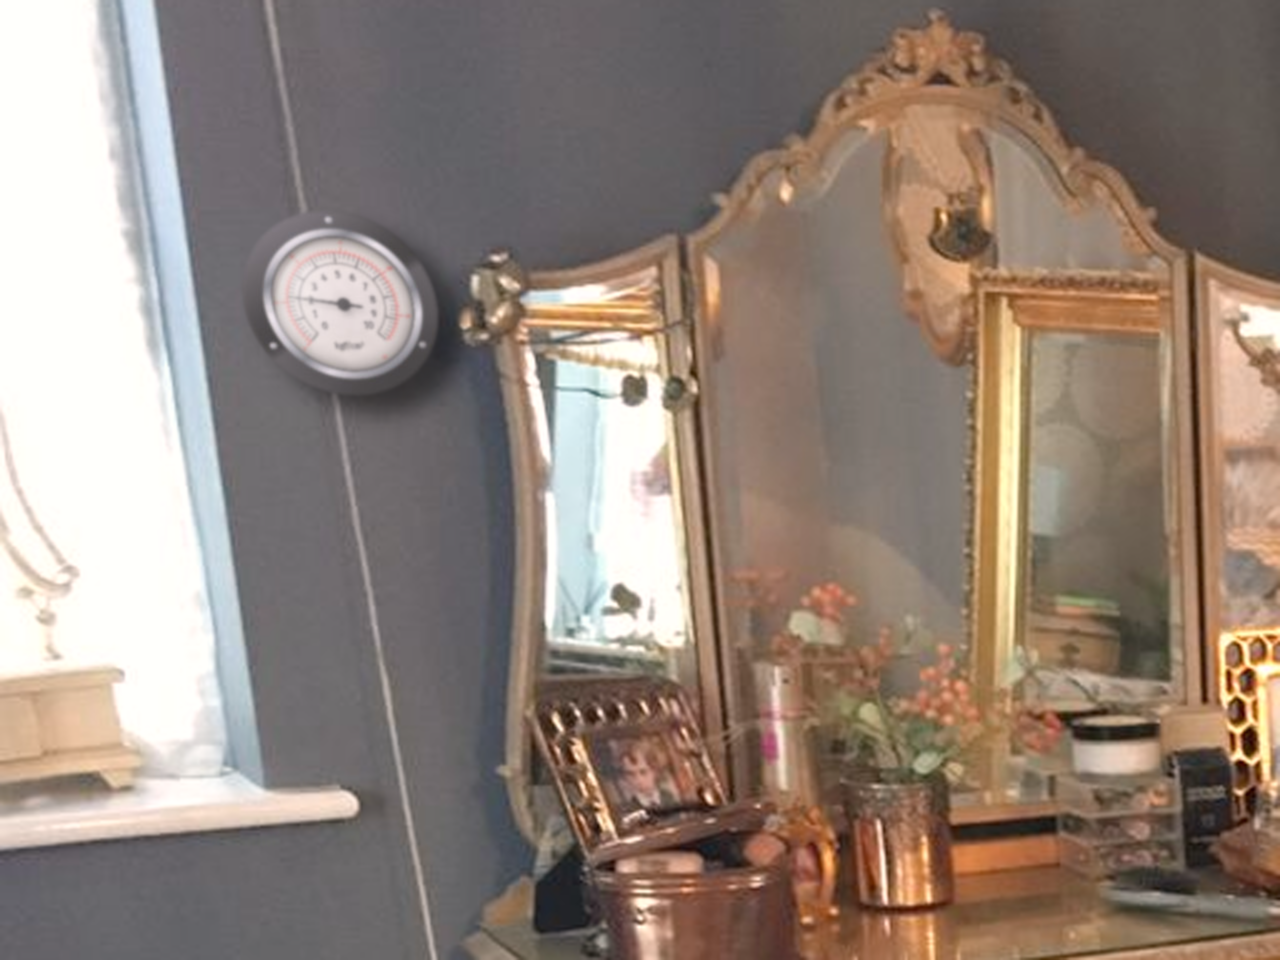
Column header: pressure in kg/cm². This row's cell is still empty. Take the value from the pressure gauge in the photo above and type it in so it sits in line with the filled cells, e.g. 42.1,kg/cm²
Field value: 2,kg/cm²
